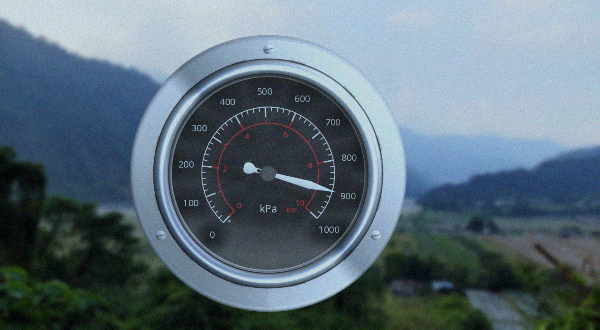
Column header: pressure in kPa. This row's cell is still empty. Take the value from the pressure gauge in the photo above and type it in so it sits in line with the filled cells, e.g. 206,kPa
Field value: 900,kPa
